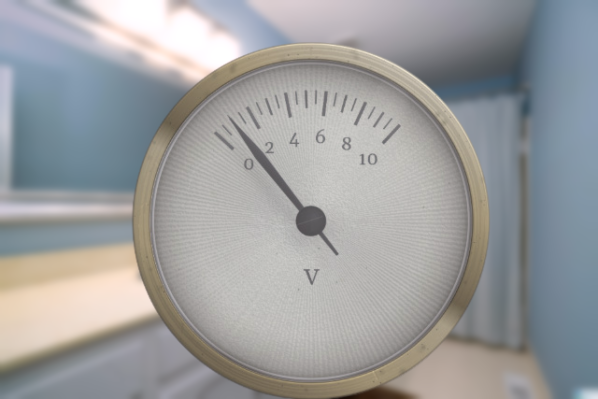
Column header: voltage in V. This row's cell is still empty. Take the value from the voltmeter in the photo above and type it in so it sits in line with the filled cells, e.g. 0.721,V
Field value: 1,V
